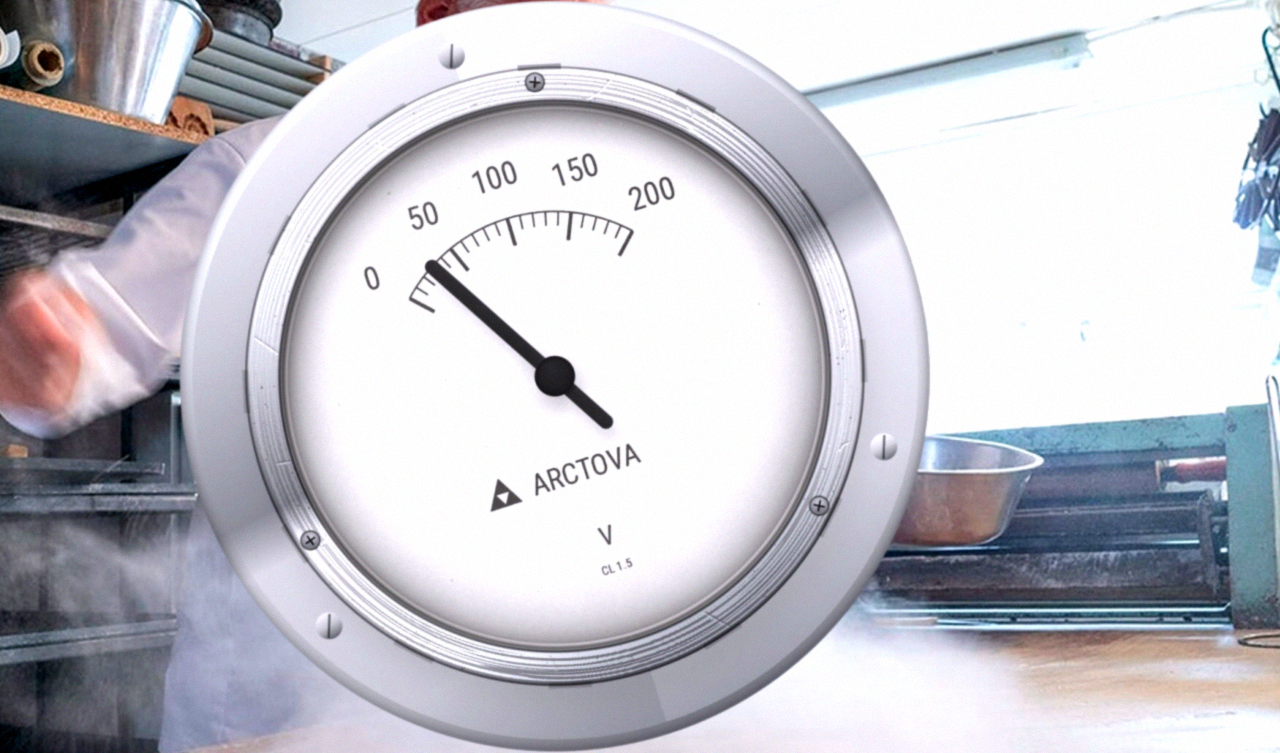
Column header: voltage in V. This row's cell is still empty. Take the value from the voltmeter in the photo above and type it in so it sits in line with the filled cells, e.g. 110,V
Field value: 30,V
